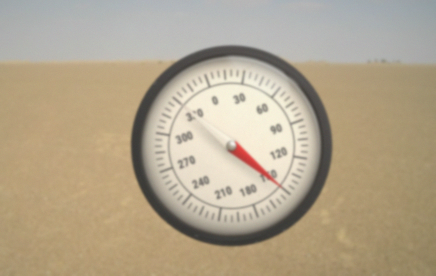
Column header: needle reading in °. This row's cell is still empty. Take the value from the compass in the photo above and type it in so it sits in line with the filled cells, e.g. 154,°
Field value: 150,°
